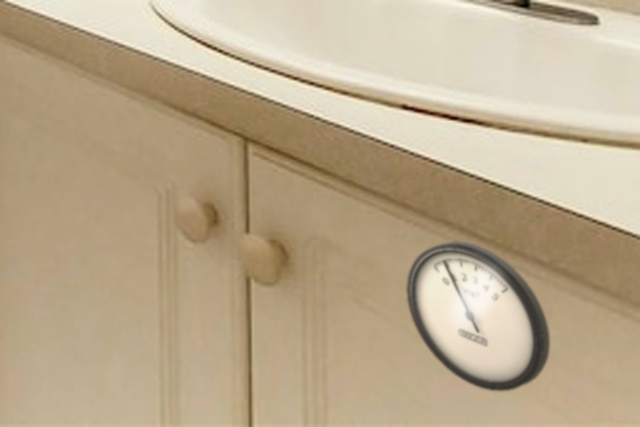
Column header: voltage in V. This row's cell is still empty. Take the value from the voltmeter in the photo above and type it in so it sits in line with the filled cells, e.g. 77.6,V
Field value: 1,V
